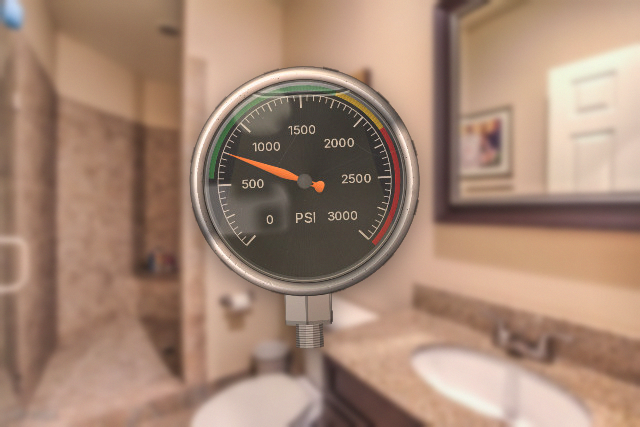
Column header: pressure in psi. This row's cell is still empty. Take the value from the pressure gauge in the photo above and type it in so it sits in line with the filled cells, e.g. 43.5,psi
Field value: 750,psi
